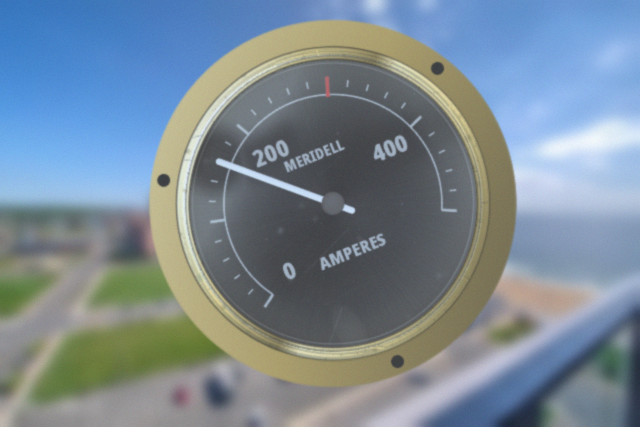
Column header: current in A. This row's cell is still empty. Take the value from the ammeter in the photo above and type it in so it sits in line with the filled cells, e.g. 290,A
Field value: 160,A
